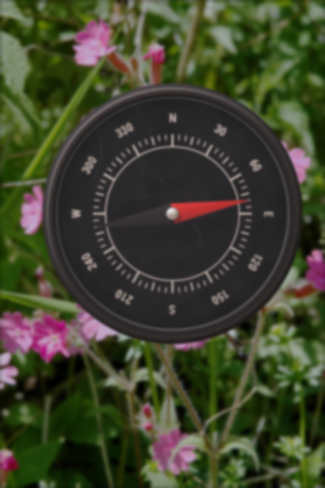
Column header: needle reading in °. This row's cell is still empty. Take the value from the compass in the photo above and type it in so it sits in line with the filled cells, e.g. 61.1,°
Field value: 80,°
